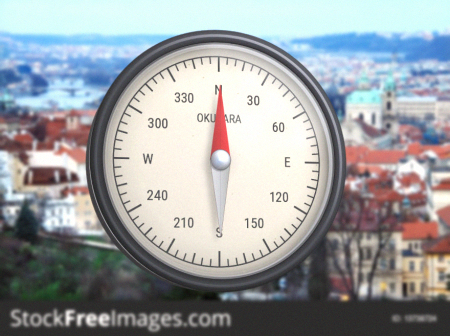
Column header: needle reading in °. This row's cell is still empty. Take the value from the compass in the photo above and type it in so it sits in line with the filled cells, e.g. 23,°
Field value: 0,°
